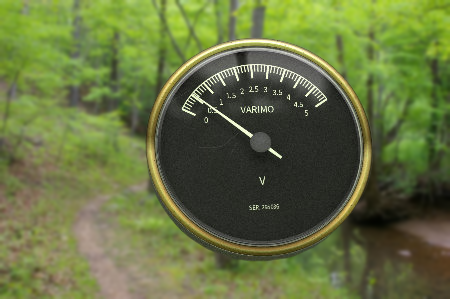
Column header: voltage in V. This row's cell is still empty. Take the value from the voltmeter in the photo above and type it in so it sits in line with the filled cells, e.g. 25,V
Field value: 0.5,V
